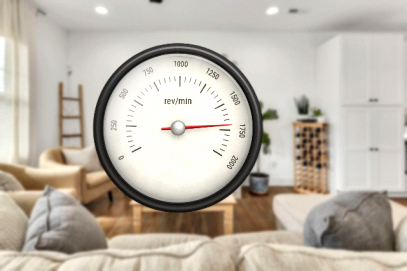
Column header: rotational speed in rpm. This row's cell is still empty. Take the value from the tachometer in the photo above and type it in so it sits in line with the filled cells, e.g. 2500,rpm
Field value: 1700,rpm
